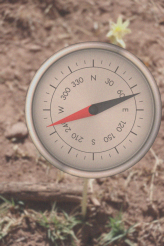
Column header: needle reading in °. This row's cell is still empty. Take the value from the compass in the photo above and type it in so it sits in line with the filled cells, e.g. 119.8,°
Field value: 250,°
